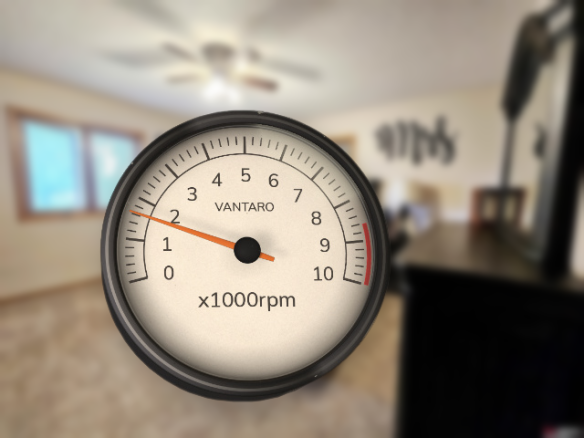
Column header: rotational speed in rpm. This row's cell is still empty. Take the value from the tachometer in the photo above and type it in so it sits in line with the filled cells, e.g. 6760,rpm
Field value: 1600,rpm
